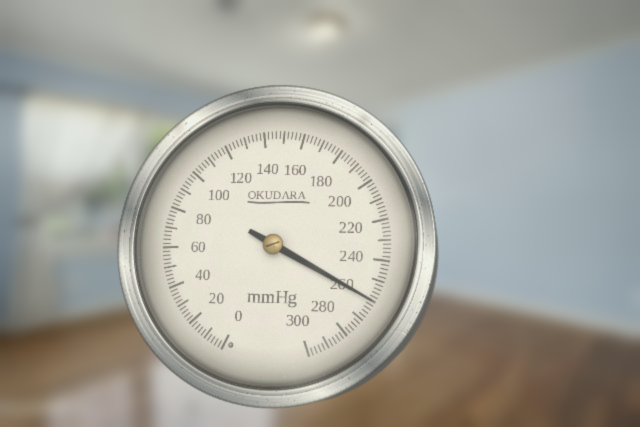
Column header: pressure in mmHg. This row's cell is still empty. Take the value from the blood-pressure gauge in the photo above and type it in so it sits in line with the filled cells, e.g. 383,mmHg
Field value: 260,mmHg
